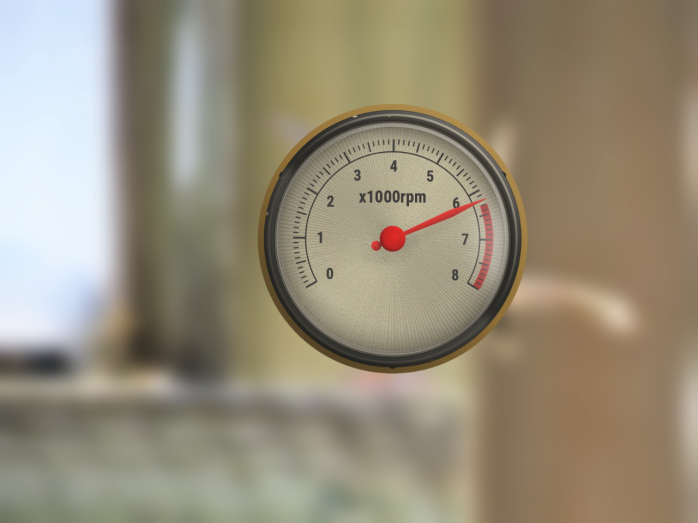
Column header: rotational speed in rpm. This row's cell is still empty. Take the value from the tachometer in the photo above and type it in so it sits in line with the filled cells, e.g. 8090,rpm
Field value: 6200,rpm
